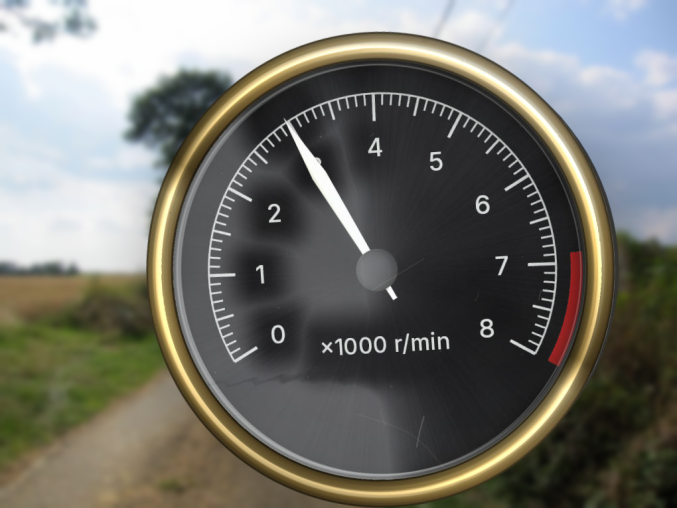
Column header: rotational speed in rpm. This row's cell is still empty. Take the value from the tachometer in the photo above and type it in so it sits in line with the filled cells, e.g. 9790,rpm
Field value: 3000,rpm
